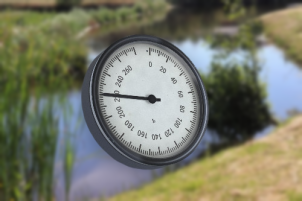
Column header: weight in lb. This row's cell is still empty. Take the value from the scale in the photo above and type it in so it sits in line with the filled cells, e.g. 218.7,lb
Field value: 220,lb
